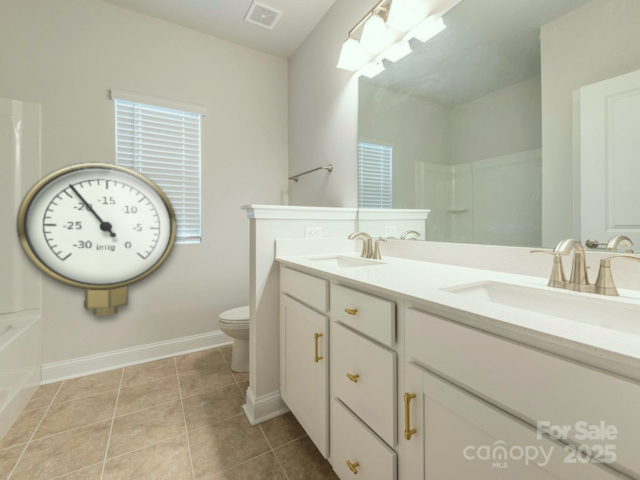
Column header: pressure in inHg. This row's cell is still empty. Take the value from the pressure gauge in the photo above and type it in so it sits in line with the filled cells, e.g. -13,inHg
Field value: -19,inHg
